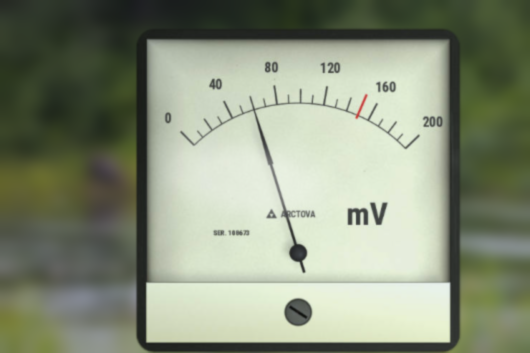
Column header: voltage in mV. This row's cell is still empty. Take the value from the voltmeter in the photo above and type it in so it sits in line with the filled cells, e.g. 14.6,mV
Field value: 60,mV
